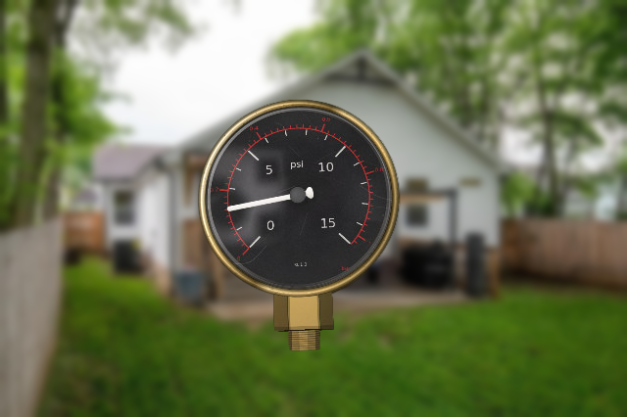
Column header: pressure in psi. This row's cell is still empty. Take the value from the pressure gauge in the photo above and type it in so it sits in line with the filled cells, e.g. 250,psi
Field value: 2,psi
